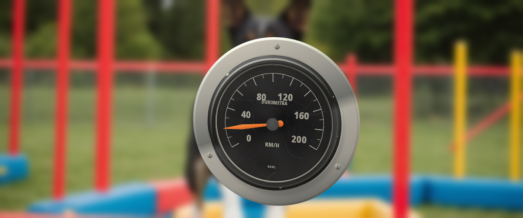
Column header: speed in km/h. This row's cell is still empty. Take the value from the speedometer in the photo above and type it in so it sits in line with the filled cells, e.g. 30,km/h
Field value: 20,km/h
